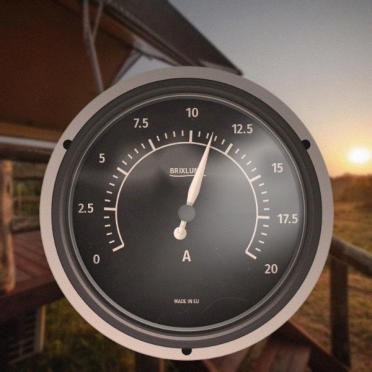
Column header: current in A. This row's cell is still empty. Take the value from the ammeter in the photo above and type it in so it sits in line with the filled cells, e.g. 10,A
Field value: 11.25,A
